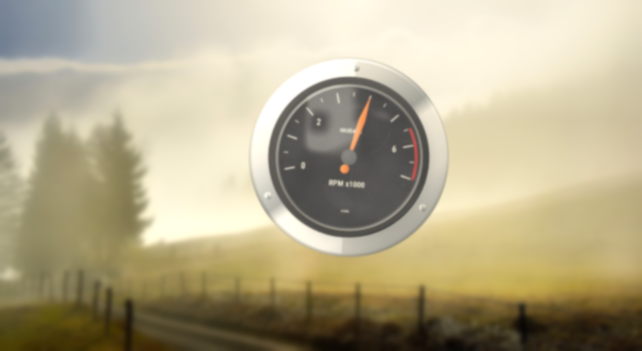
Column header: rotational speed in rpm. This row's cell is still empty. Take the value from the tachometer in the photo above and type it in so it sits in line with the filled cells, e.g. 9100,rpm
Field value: 4000,rpm
